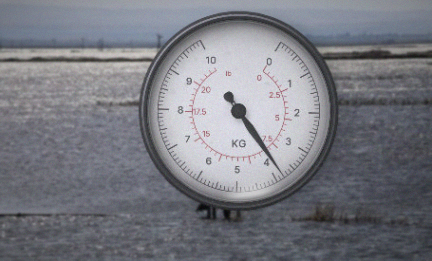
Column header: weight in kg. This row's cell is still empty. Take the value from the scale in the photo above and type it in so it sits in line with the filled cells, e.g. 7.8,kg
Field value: 3.8,kg
